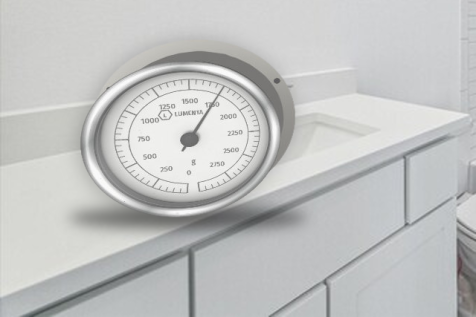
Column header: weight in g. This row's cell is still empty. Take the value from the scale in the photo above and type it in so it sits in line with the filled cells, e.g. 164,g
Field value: 1750,g
